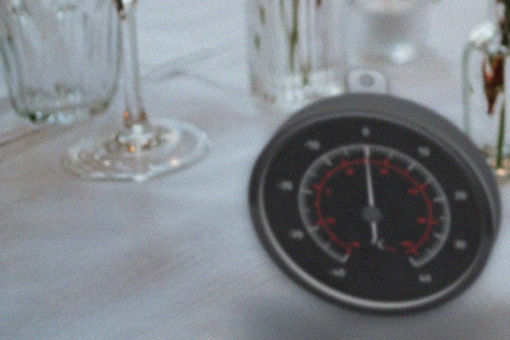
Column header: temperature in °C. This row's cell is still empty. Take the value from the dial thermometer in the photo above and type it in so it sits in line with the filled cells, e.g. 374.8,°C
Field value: 0,°C
